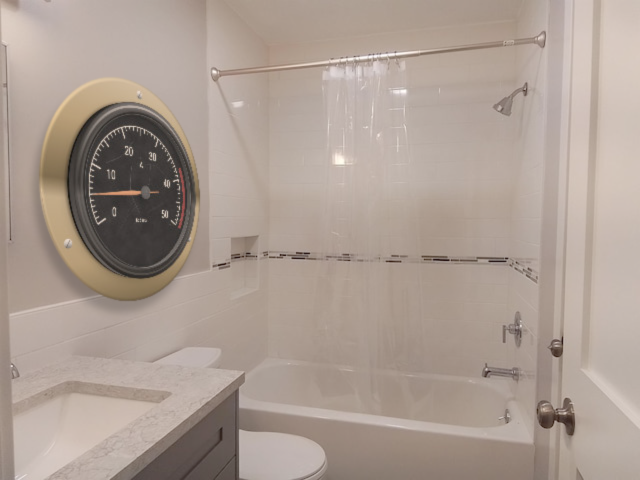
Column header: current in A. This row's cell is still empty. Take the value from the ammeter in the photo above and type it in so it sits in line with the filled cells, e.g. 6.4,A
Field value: 5,A
